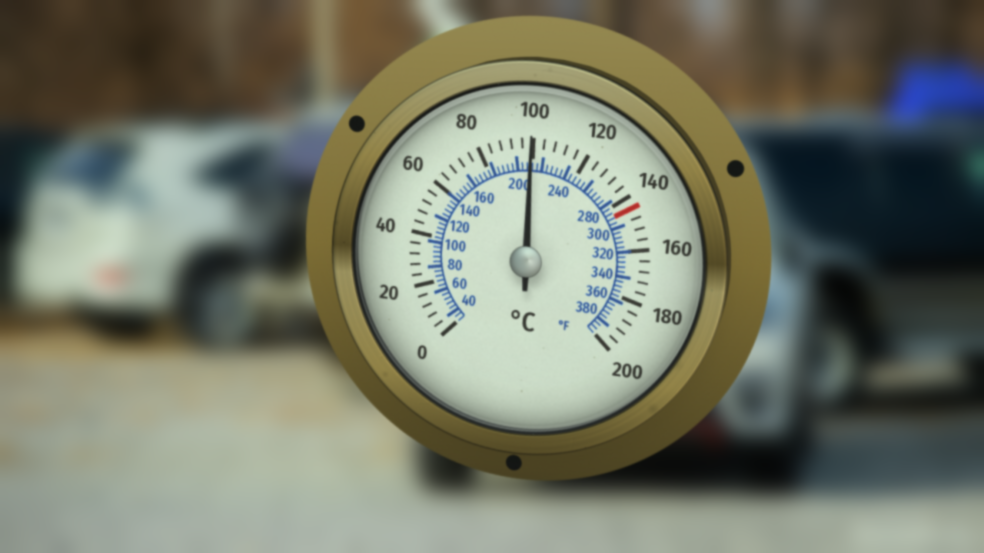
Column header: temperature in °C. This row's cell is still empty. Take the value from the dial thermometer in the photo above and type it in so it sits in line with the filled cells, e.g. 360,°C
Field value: 100,°C
